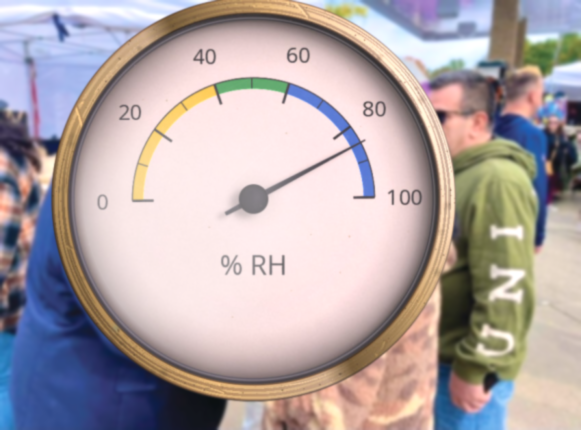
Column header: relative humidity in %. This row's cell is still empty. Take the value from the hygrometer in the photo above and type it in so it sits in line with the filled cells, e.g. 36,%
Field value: 85,%
